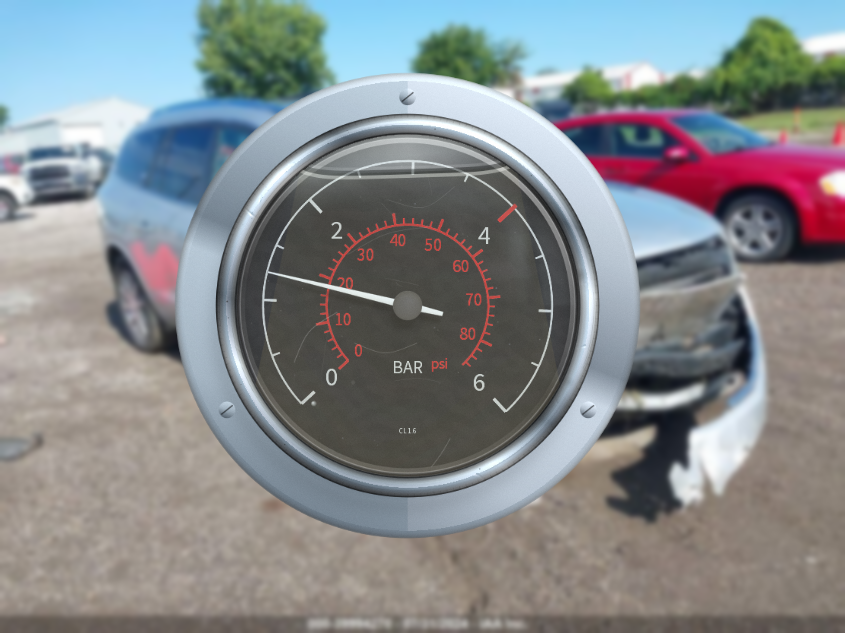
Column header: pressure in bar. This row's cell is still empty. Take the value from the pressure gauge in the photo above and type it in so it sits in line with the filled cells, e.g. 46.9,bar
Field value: 1.25,bar
